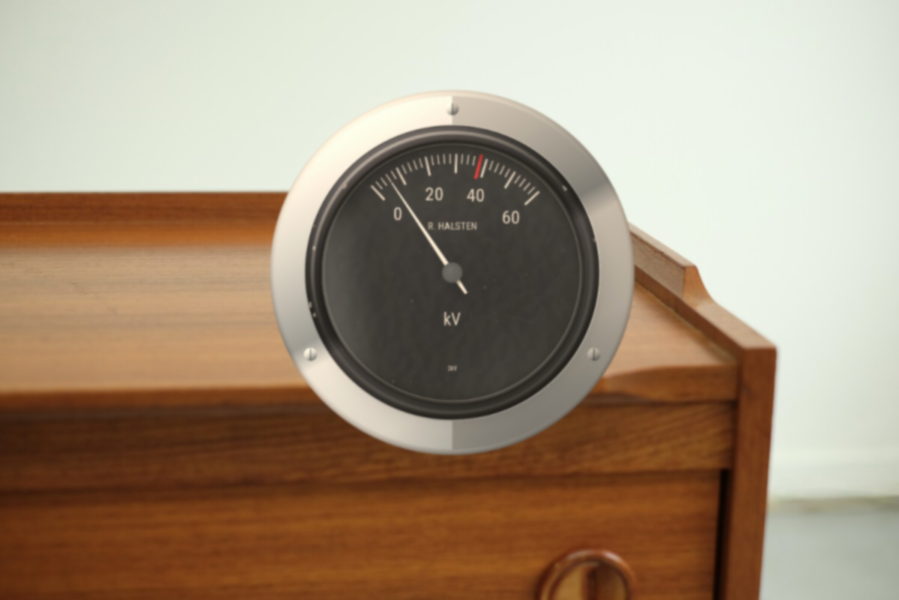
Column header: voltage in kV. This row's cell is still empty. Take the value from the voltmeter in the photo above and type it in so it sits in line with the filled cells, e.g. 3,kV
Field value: 6,kV
